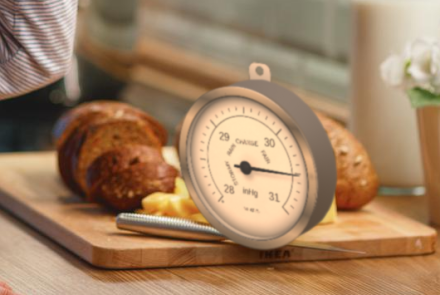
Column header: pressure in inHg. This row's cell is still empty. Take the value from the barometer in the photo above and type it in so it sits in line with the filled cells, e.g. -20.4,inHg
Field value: 30.5,inHg
